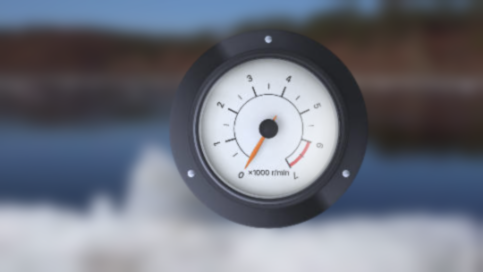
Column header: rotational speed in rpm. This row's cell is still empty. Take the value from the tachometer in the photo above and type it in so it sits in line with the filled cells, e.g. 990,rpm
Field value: 0,rpm
